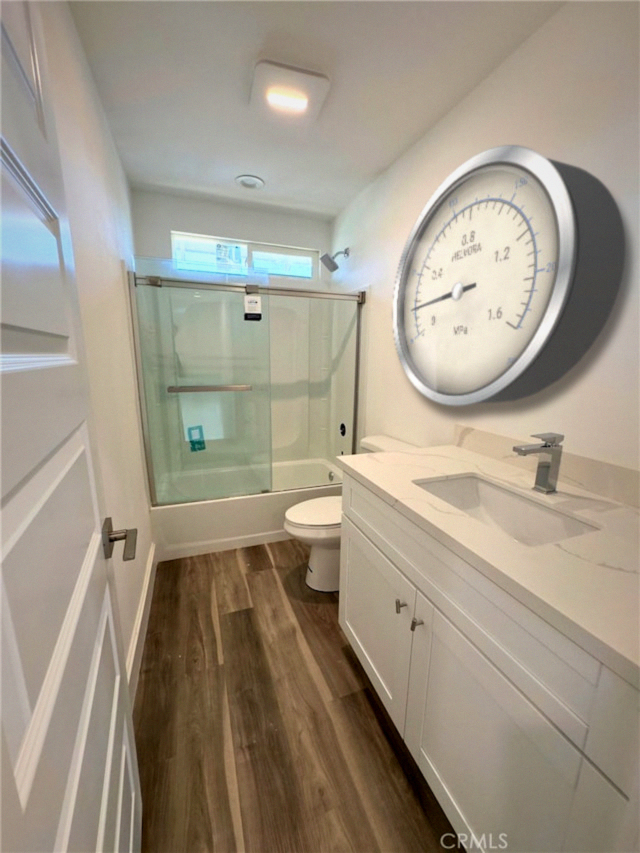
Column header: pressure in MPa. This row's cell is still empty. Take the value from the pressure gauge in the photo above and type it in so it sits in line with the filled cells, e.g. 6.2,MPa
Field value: 0.15,MPa
